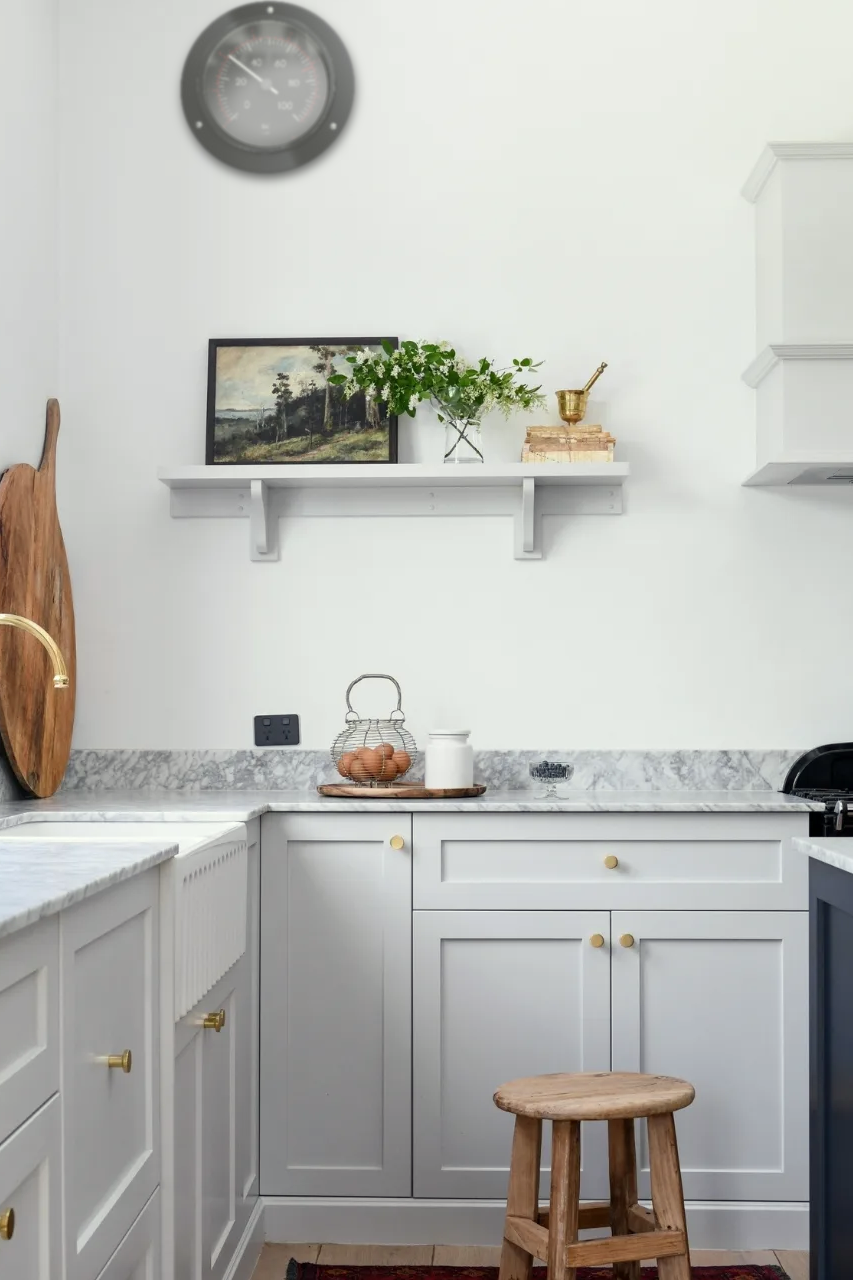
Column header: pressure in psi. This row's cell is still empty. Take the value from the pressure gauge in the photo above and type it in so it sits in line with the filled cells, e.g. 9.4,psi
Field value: 30,psi
